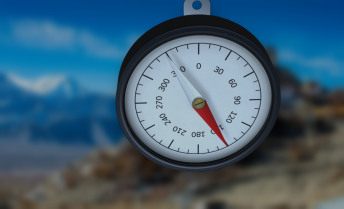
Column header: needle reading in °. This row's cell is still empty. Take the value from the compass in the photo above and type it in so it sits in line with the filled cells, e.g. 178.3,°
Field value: 150,°
